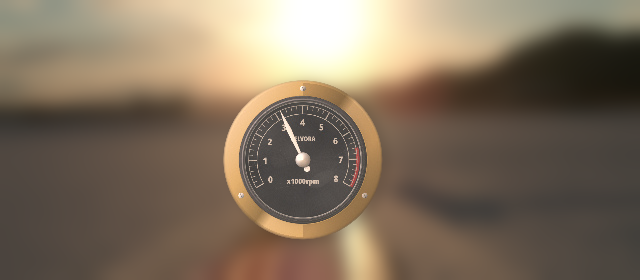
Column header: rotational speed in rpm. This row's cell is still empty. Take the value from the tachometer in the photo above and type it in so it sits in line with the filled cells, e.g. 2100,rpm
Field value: 3200,rpm
